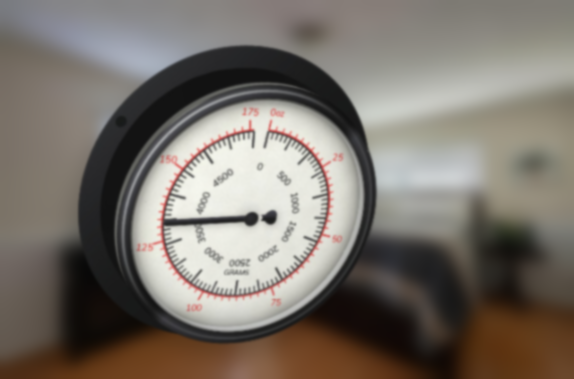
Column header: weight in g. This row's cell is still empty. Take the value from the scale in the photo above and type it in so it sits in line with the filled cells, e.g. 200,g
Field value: 3750,g
